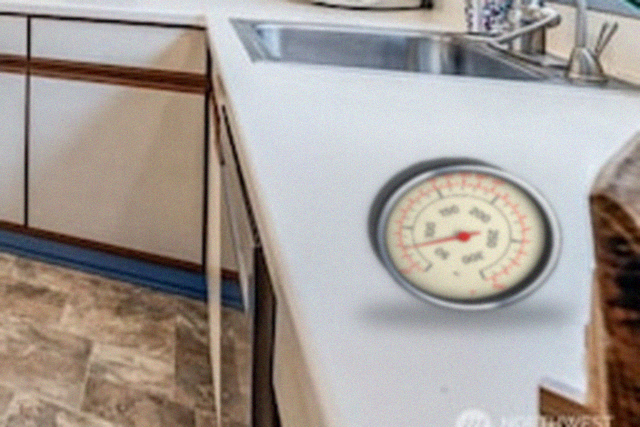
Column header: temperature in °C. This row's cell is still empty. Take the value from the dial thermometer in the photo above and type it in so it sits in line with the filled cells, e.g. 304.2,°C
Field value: 80,°C
